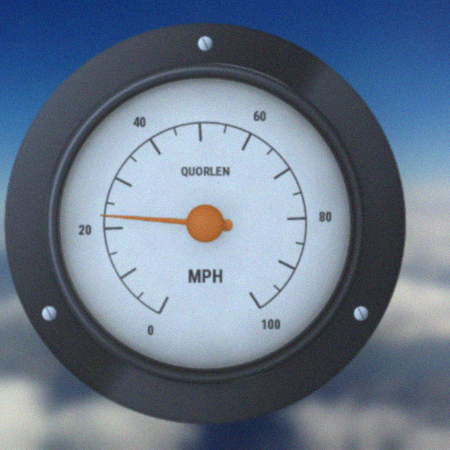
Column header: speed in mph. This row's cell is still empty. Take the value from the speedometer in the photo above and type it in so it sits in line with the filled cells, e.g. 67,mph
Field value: 22.5,mph
